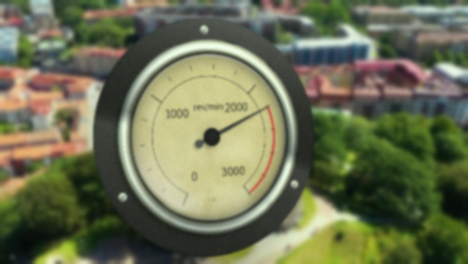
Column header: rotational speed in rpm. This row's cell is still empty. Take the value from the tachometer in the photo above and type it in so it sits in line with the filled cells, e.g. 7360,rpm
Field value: 2200,rpm
